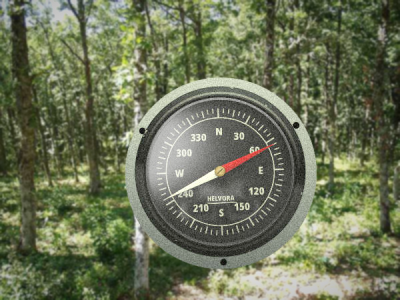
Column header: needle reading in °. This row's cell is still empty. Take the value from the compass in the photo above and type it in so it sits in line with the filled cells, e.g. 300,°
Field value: 65,°
